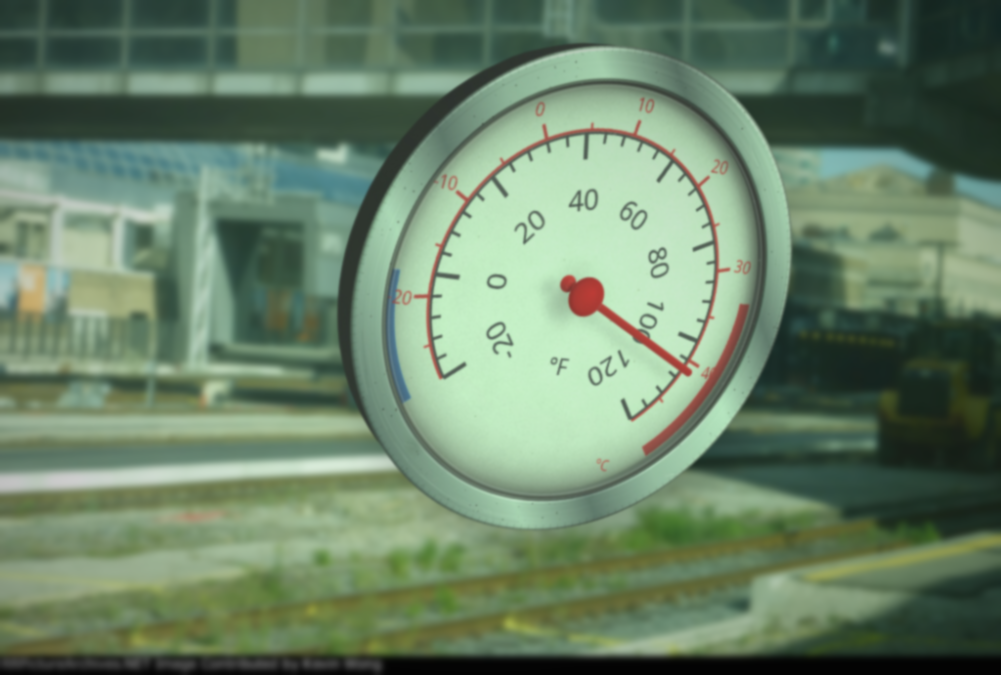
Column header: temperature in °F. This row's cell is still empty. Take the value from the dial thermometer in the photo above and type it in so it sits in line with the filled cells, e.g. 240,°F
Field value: 106,°F
